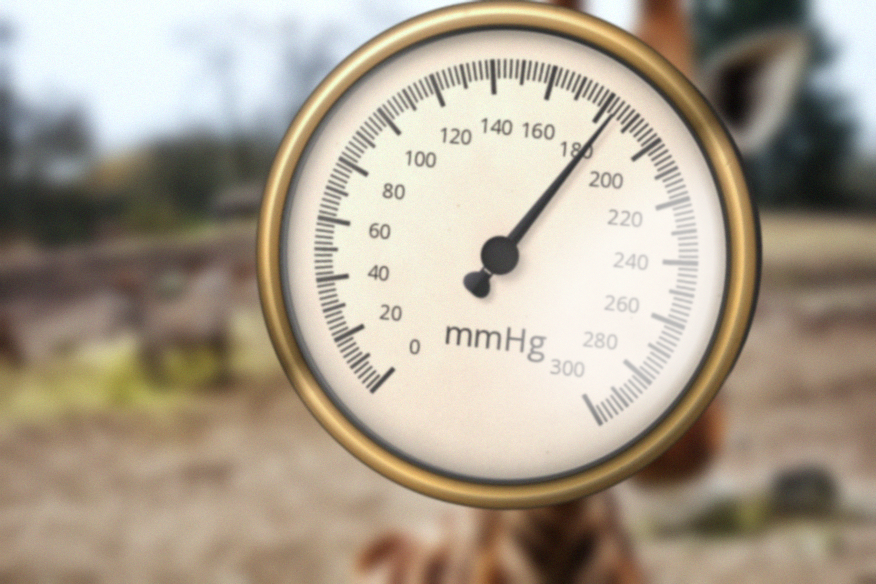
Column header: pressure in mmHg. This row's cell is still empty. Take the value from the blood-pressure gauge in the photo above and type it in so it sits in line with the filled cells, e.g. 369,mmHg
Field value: 184,mmHg
